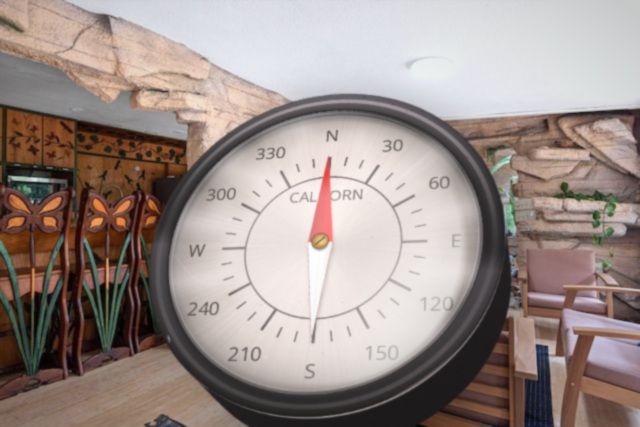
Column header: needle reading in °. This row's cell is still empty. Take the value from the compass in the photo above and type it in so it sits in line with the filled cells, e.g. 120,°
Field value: 0,°
